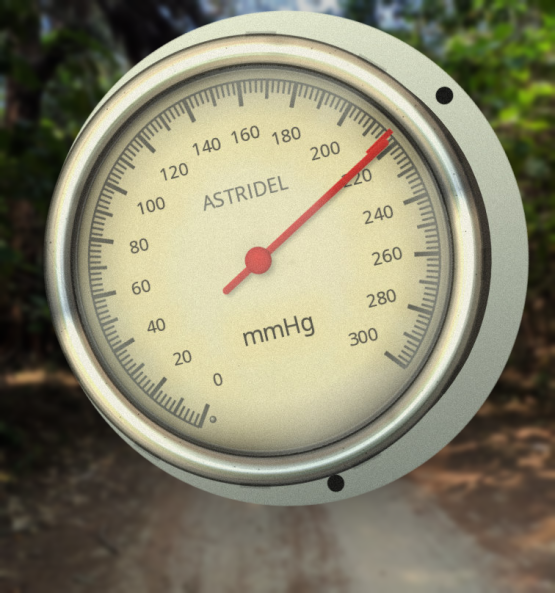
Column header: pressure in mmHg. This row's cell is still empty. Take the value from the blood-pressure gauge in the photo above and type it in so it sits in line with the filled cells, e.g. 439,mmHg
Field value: 218,mmHg
